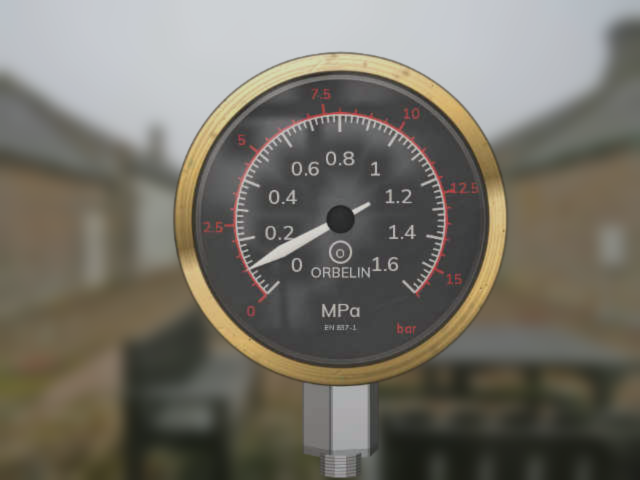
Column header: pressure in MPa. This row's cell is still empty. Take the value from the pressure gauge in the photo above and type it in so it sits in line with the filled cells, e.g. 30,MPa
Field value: 0.1,MPa
